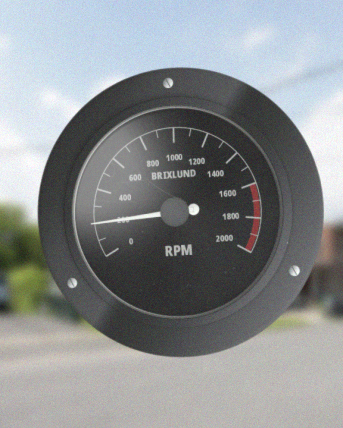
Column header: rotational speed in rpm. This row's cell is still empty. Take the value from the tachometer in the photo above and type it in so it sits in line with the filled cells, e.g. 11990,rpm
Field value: 200,rpm
